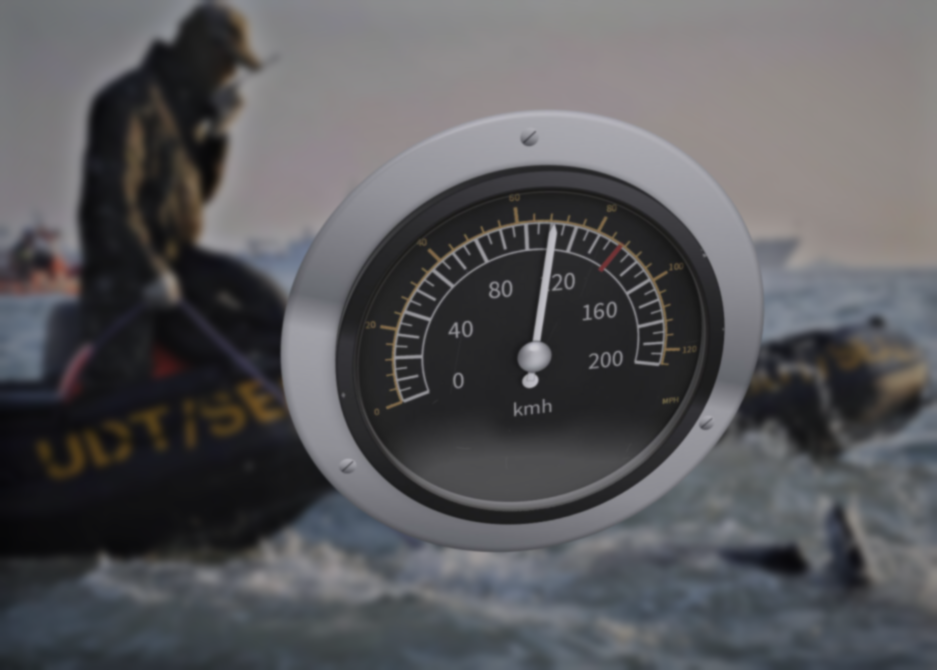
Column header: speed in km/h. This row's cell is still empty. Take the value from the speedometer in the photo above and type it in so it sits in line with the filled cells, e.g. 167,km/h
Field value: 110,km/h
